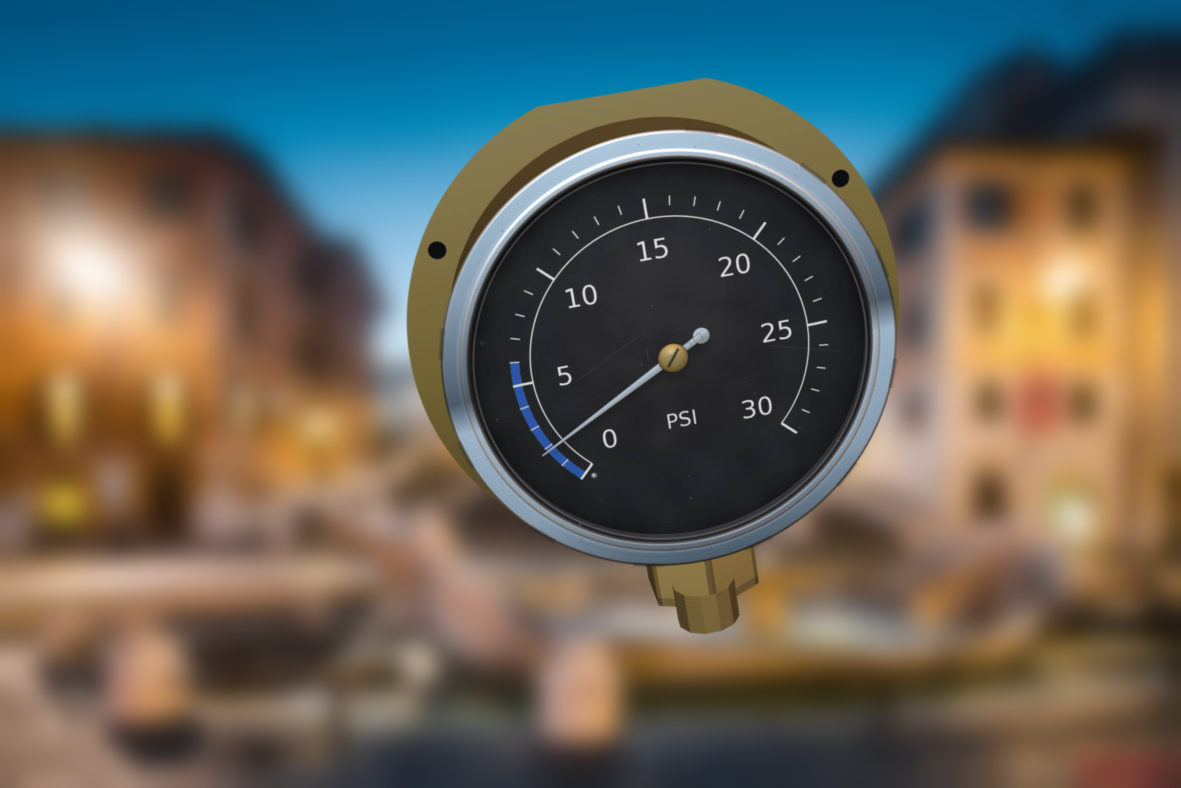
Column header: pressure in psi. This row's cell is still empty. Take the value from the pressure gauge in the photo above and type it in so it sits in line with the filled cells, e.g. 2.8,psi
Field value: 2,psi
